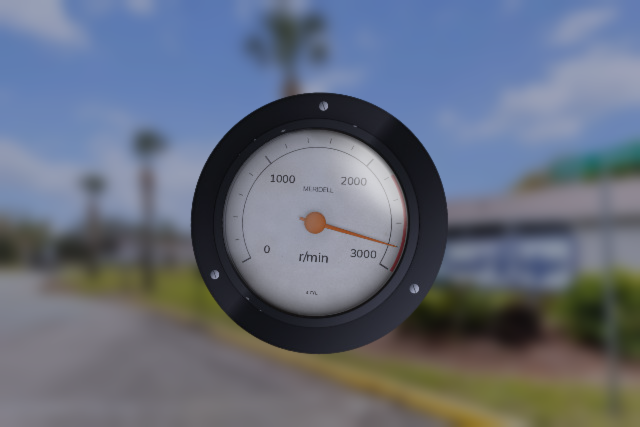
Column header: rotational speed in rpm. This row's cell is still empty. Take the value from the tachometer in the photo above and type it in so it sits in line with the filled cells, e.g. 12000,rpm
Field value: 2800,rpm
